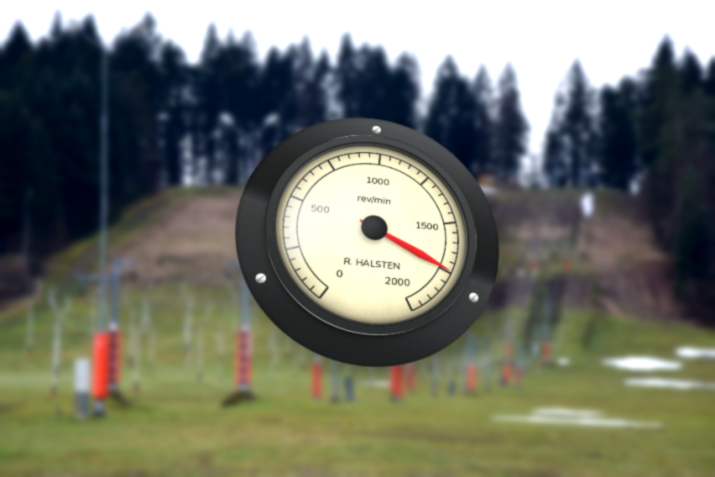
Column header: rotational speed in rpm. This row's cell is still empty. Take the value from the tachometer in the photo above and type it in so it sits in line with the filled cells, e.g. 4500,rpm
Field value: 1750,rpm
